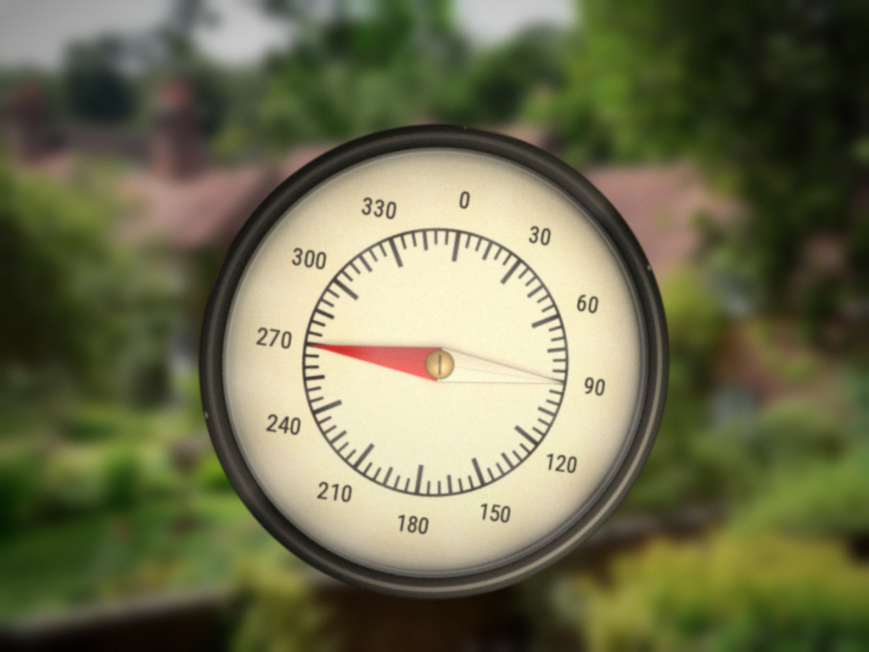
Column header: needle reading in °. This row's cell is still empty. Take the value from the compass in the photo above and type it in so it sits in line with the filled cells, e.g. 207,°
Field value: 270,°
